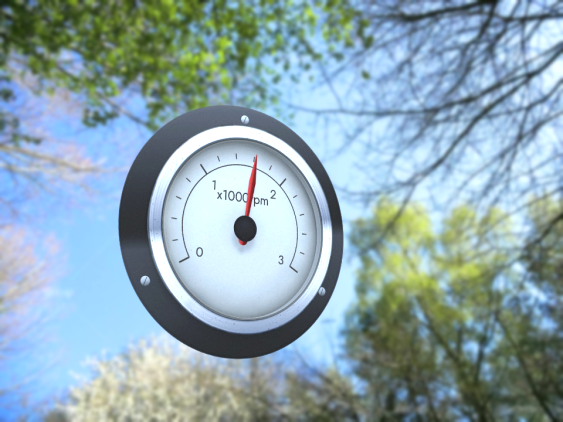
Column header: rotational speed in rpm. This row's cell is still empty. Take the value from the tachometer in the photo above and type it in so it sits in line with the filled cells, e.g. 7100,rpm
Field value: 1600,rpm
